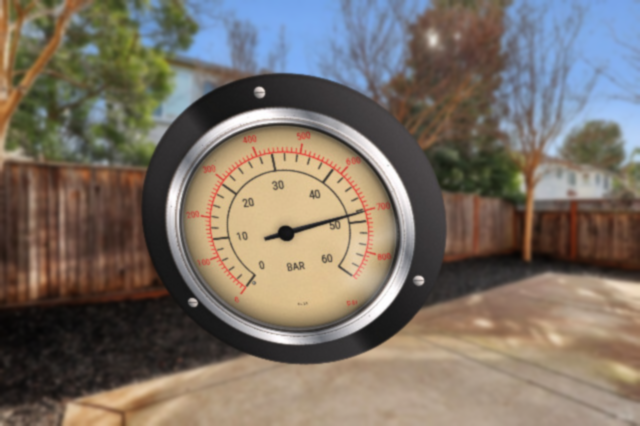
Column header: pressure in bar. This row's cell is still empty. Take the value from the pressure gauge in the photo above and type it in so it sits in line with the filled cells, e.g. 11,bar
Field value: 48,bar
